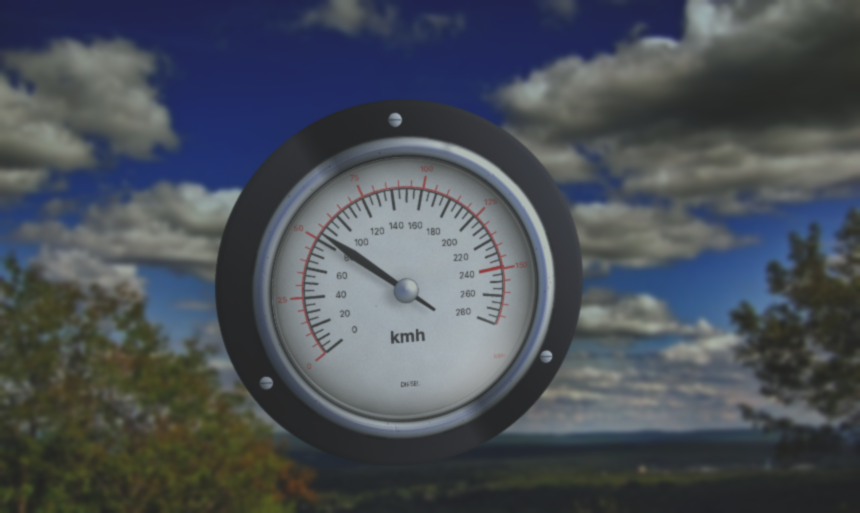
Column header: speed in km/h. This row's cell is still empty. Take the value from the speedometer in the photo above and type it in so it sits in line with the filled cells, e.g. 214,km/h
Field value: 85,km/h
